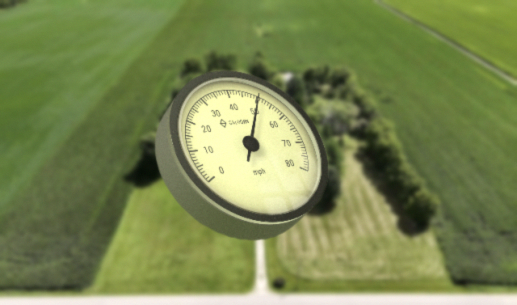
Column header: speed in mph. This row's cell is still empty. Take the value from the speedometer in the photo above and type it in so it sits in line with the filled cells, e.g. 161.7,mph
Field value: 50,mph
